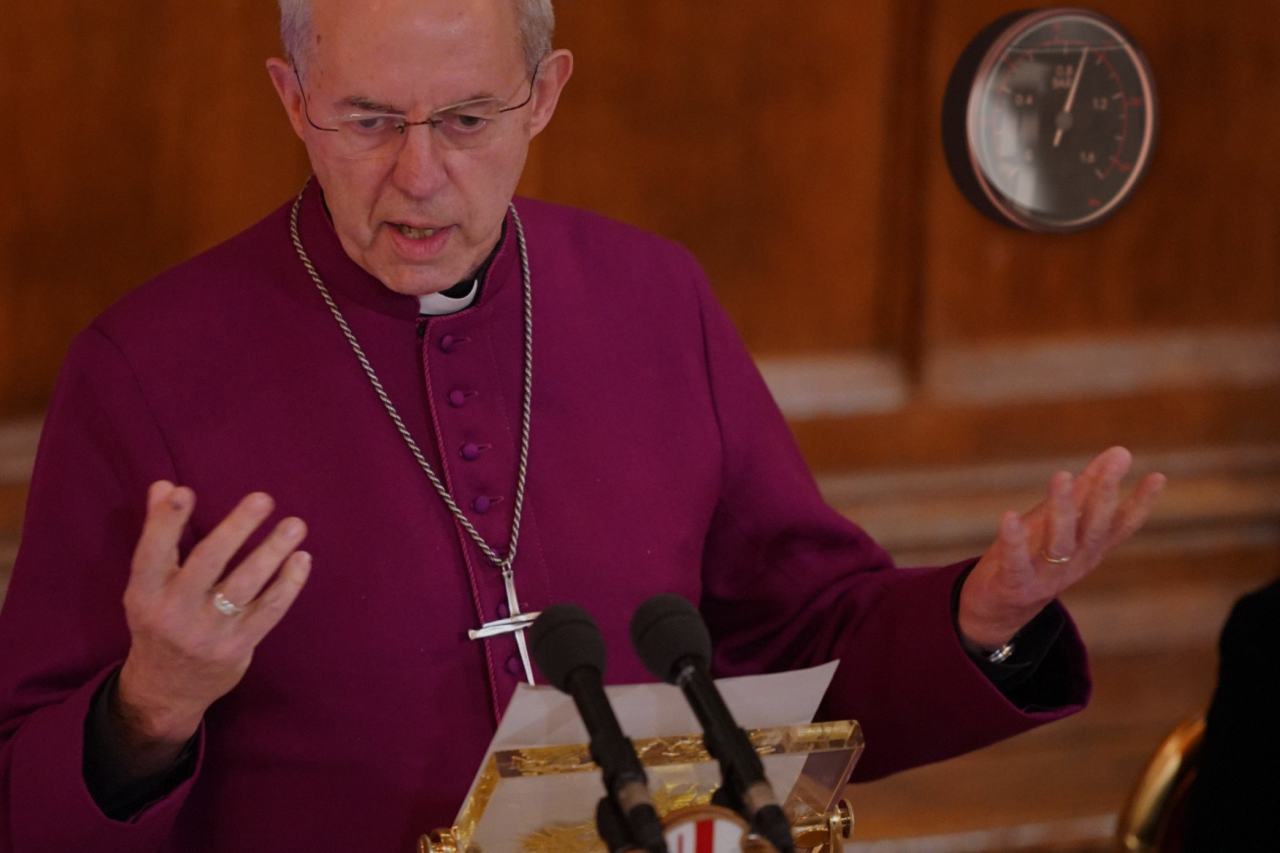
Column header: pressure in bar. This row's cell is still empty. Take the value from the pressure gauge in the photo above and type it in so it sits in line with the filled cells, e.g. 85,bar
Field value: 0.9,bar
